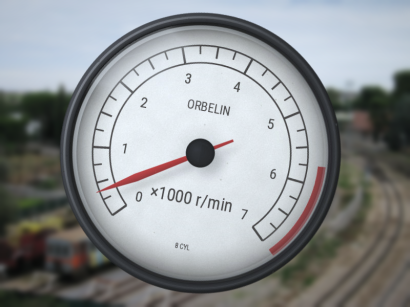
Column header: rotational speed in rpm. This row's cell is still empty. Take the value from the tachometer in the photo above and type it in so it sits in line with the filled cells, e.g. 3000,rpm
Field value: 375,rpm
